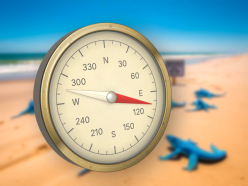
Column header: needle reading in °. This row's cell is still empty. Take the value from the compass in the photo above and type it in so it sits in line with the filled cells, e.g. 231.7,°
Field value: 105,°
